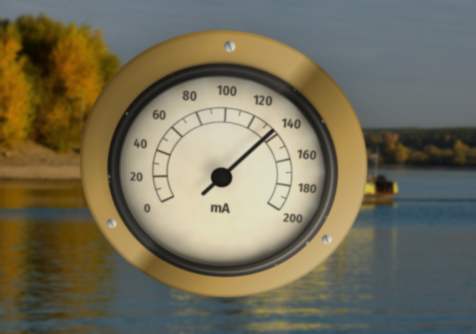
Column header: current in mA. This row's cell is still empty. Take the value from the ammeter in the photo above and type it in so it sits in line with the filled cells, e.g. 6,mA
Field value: 135,mA
